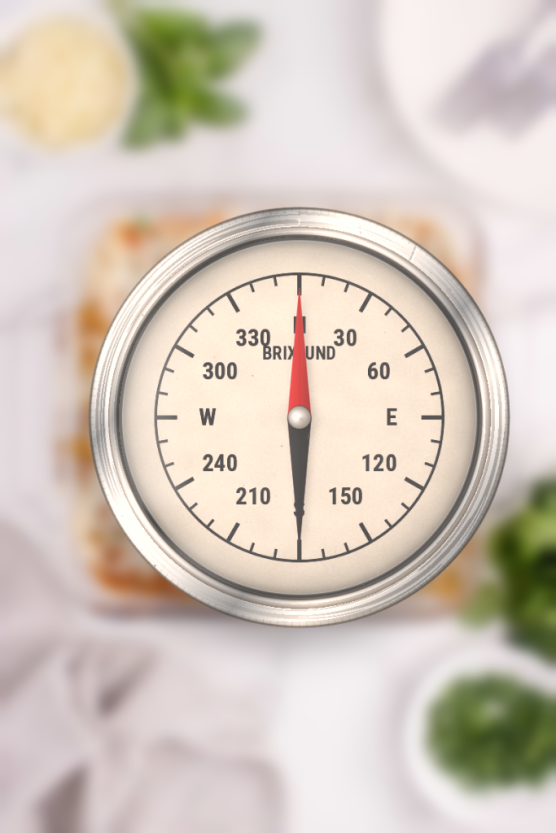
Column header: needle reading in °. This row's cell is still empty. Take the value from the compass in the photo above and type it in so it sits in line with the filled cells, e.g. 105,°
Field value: 0,°
